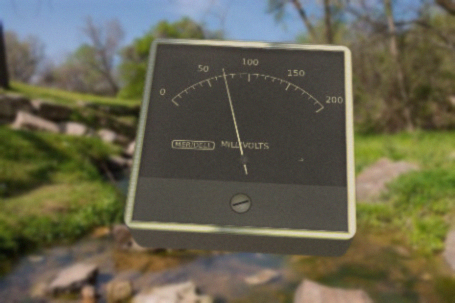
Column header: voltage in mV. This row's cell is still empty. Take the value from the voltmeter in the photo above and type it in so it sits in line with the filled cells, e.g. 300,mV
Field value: 70,mV
